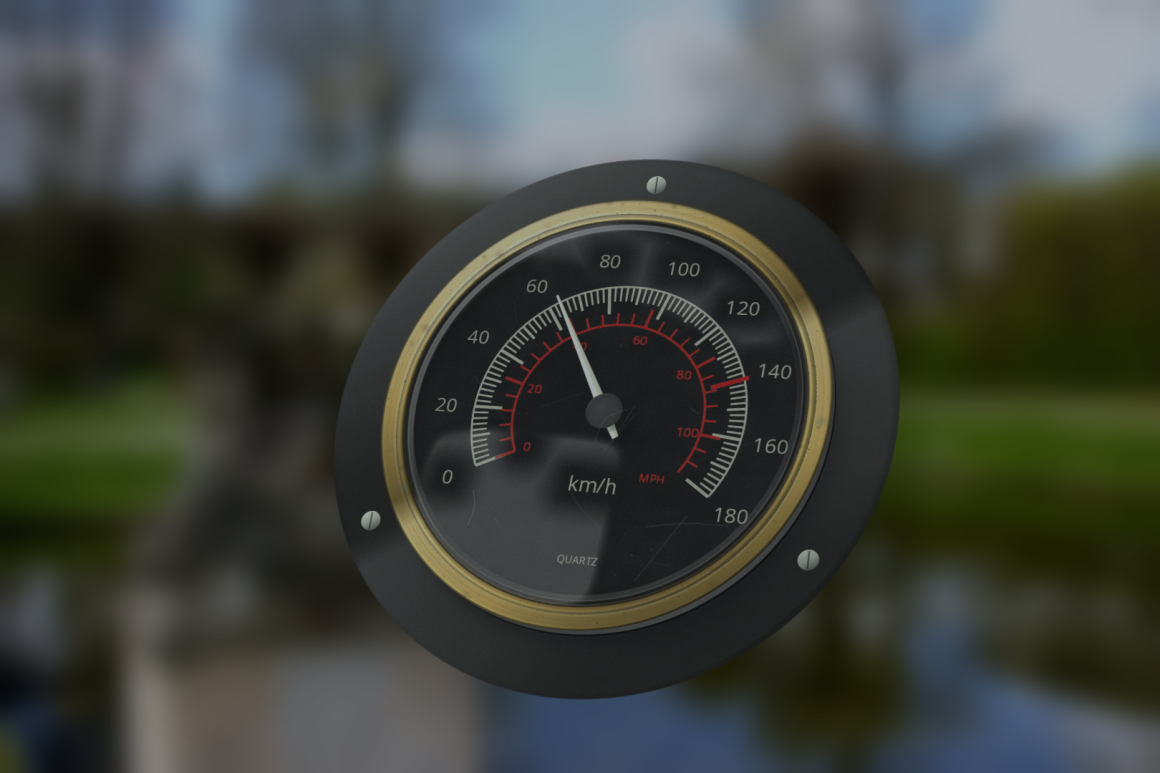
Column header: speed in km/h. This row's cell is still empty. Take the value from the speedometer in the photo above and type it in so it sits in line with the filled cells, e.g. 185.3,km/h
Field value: 64,km/h
